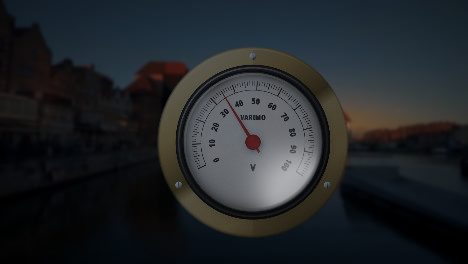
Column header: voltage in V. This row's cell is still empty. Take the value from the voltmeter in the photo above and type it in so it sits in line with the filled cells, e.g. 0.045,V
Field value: 35,V
